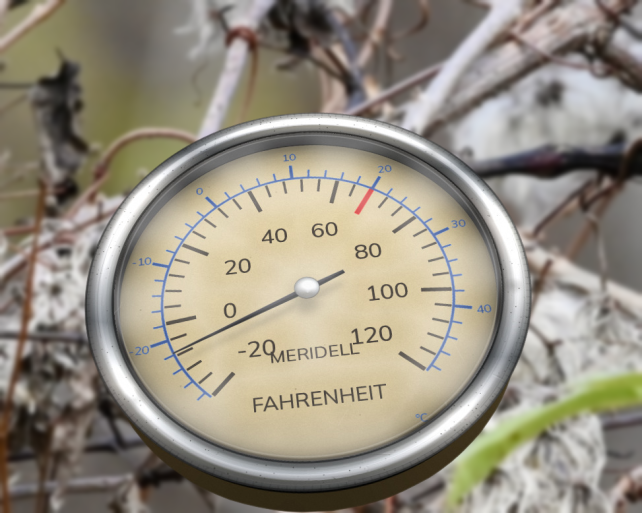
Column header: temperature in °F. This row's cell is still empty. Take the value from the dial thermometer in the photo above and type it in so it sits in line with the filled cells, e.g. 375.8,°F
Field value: -8,°F
